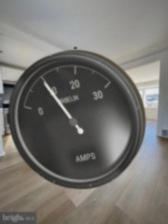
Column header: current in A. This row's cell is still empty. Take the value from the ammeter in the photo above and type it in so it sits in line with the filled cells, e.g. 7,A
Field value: 10,A
